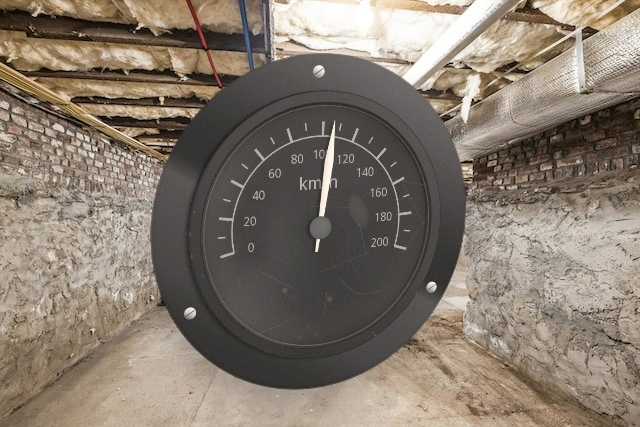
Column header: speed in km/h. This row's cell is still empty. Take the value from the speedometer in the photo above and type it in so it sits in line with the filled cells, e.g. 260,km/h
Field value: 105,km/h
